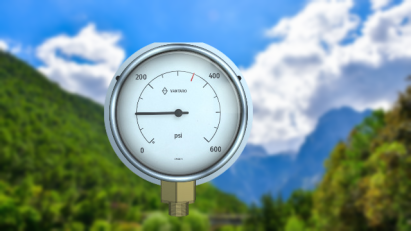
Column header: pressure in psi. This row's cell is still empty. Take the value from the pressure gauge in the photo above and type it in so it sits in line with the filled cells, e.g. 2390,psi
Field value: 100,psi
